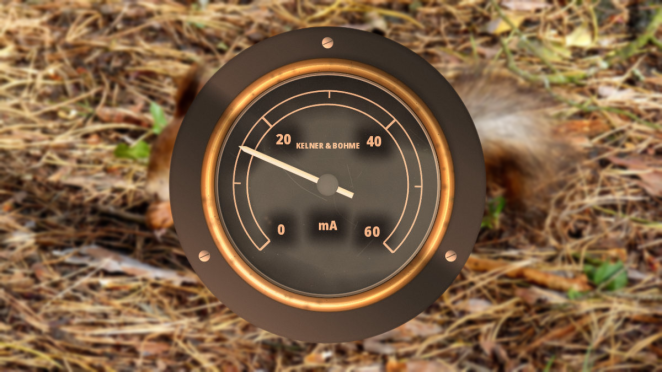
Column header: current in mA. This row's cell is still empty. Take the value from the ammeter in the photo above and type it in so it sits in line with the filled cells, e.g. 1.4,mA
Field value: 15,mA
